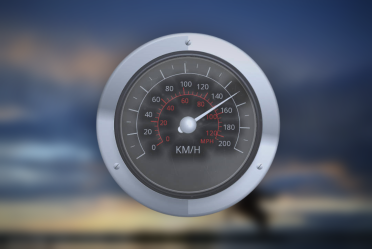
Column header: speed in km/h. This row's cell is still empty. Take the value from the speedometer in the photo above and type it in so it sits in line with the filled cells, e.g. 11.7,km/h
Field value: 150,km/h
